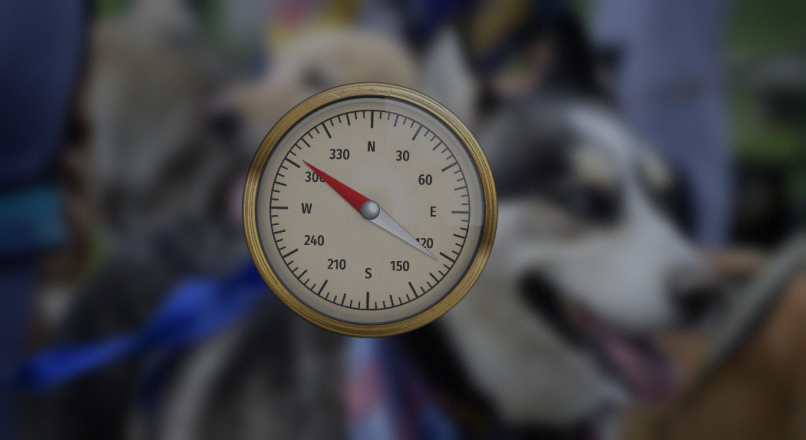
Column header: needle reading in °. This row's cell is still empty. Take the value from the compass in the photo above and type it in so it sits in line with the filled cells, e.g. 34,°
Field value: 305,°
